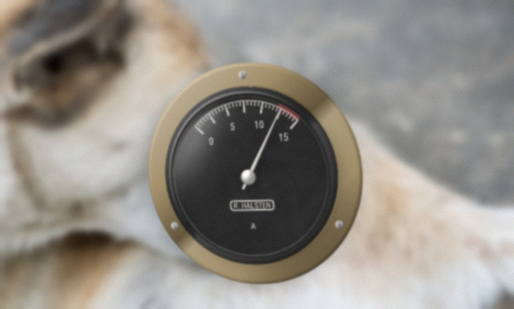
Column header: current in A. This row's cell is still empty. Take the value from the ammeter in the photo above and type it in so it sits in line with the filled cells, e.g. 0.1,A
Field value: 12.5,A
